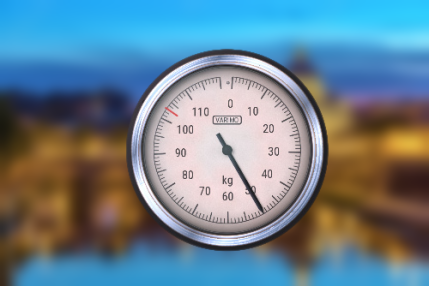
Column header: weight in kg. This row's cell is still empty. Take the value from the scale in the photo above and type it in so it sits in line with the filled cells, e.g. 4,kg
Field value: 50,kg
